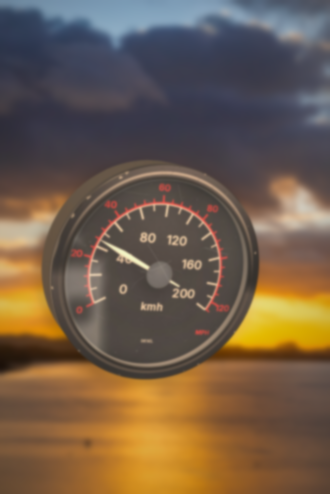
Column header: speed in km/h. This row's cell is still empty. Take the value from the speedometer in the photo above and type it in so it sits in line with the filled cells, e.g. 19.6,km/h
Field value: 45,km/h
